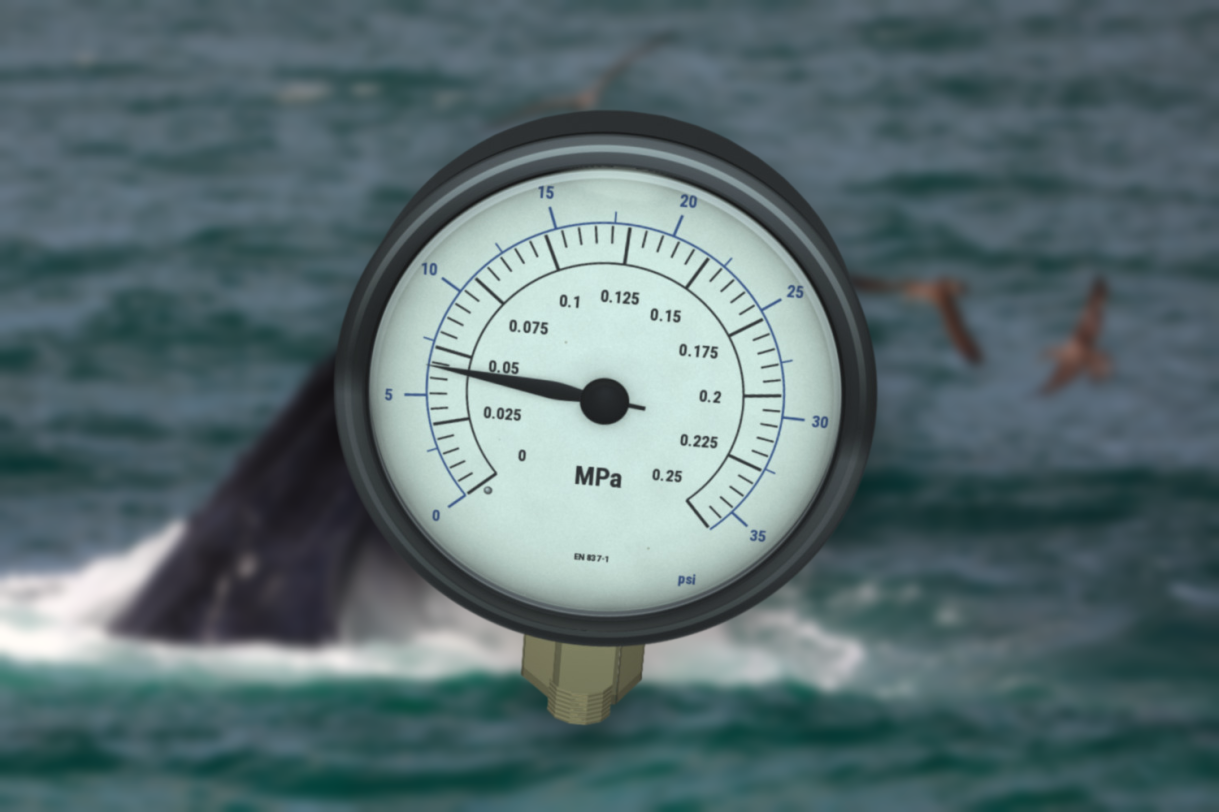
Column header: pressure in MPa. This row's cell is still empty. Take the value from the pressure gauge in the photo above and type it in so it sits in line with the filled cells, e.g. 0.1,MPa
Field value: 0.045,MPa
